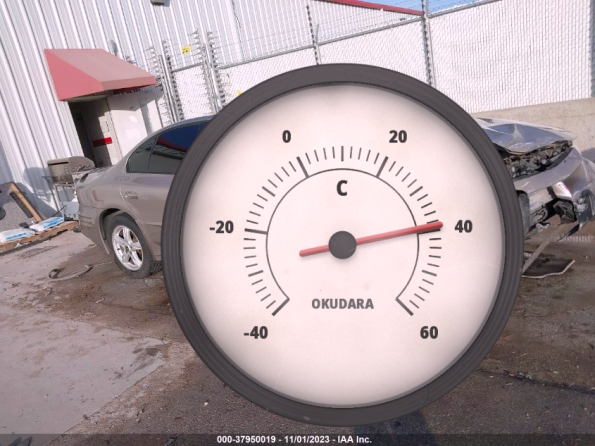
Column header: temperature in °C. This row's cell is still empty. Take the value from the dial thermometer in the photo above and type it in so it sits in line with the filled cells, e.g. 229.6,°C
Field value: 39,°C
